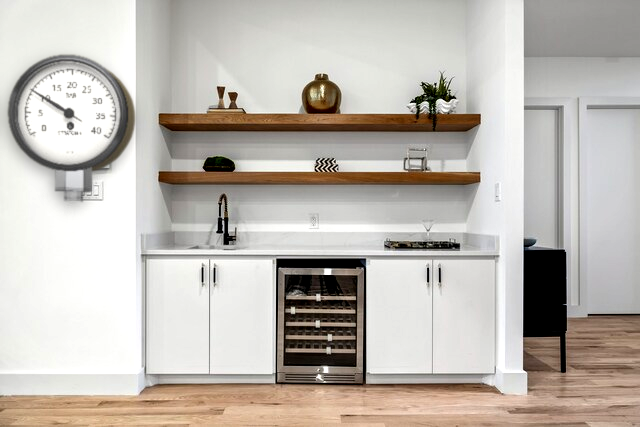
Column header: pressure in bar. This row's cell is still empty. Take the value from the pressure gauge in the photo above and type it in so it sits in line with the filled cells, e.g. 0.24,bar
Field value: 10,bar
